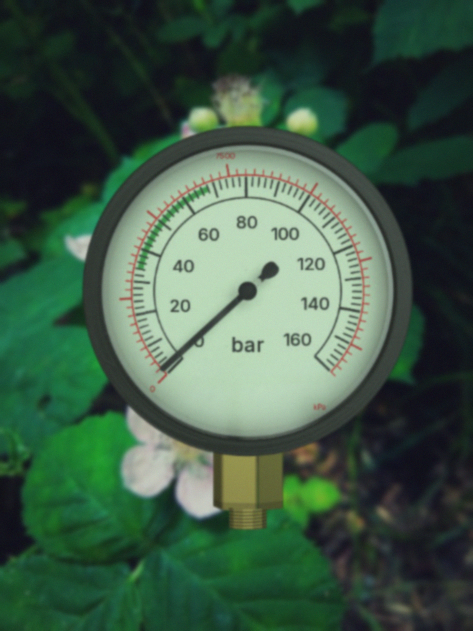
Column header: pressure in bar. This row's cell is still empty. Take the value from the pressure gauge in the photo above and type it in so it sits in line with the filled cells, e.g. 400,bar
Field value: 2,bar
